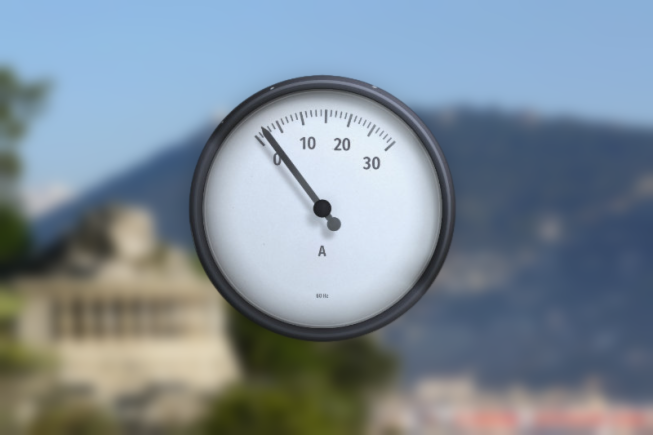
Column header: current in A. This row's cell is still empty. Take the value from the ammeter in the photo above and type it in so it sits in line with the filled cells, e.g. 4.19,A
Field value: 2,A
